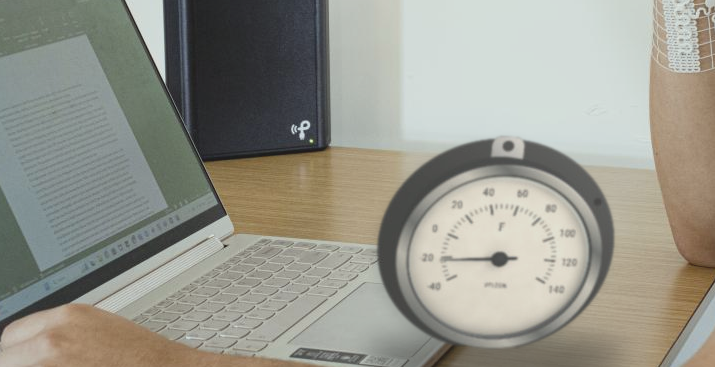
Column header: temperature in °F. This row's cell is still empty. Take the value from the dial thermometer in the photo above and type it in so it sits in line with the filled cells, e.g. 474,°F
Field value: -20,°F
